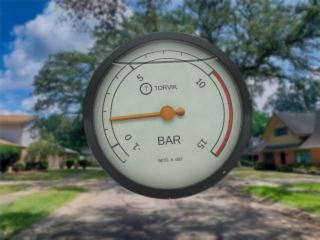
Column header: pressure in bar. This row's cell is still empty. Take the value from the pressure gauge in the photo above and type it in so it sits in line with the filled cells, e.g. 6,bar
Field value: 1.5,bar
